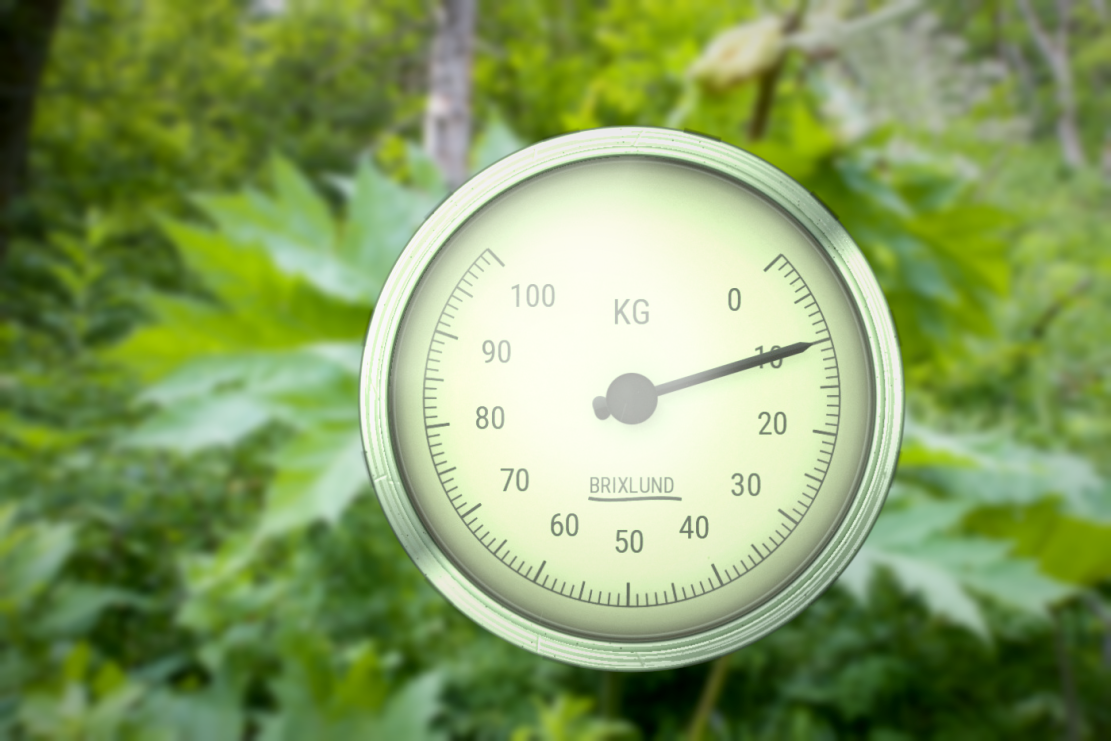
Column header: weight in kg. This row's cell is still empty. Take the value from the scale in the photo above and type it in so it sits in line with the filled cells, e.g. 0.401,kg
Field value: 10,kg
